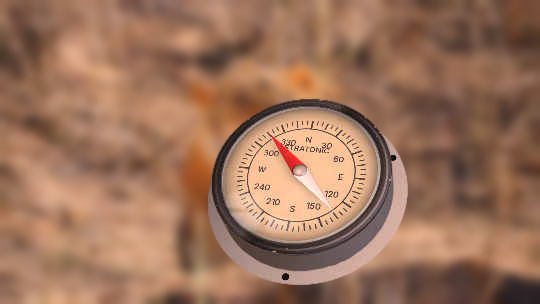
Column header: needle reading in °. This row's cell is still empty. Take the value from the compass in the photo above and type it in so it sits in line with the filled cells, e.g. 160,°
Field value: 315,°
